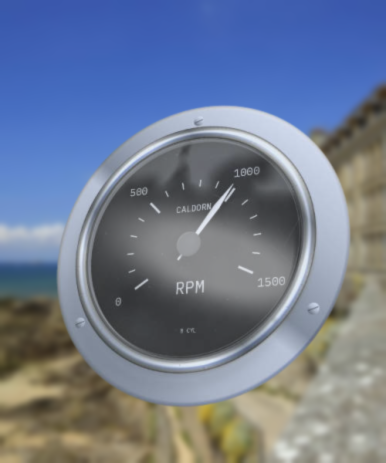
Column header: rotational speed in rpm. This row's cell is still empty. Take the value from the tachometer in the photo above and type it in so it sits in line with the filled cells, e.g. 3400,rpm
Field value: 1000,rpm
